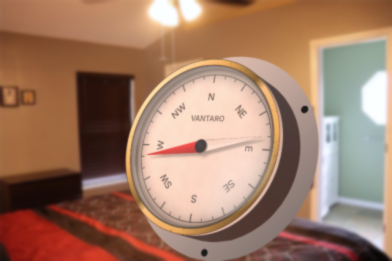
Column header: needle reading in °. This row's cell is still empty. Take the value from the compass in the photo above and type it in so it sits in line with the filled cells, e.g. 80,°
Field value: 260,°
